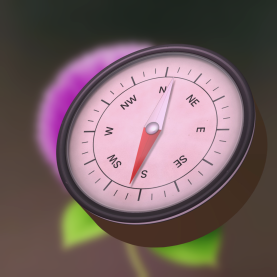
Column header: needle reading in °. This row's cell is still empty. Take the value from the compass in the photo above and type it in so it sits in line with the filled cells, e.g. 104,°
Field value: 190,°
